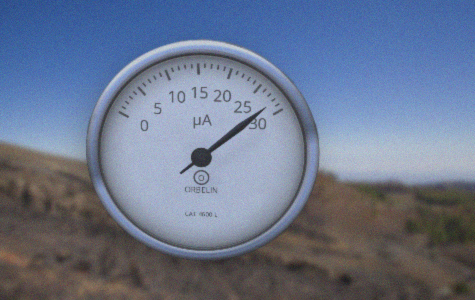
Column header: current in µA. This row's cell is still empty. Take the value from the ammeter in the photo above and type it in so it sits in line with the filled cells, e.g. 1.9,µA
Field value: 28,µA
